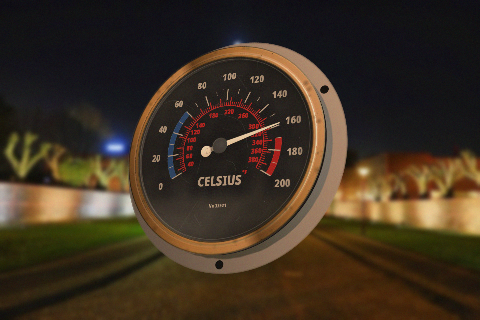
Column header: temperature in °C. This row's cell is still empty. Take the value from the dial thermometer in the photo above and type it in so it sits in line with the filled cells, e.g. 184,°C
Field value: 160,°C
